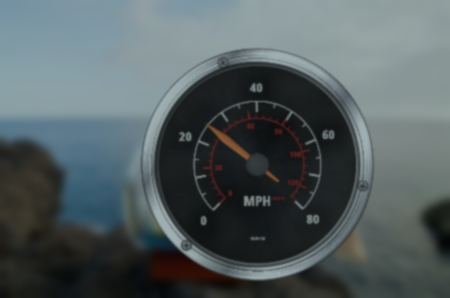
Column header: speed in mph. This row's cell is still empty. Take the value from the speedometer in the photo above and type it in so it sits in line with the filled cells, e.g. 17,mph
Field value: 25,mph
